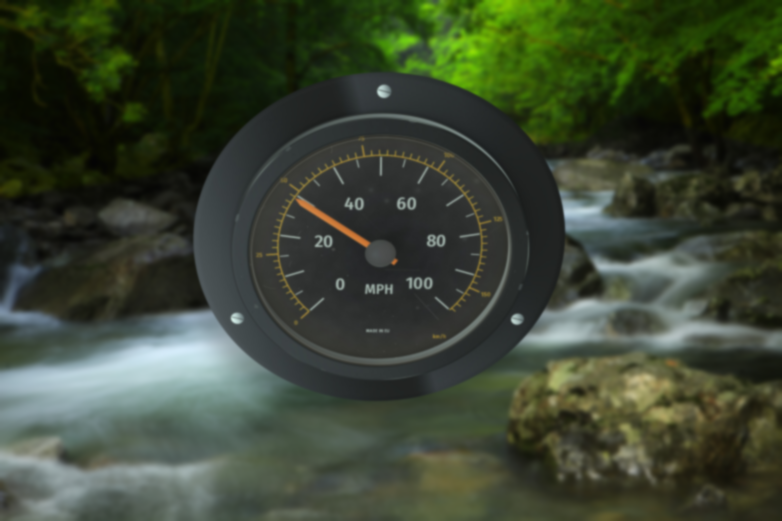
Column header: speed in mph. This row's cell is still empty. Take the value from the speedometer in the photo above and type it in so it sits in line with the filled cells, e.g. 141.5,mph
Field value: 30,mph
